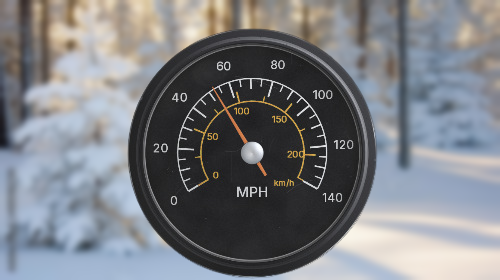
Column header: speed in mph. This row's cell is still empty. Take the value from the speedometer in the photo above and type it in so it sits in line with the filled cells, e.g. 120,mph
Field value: 52.5,mph
